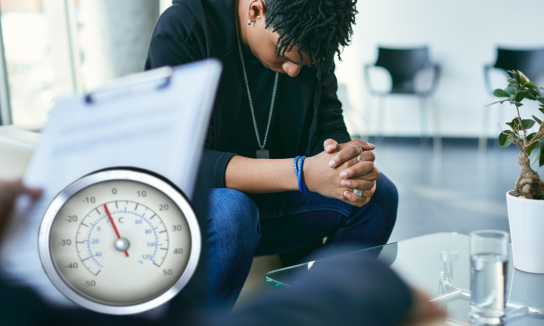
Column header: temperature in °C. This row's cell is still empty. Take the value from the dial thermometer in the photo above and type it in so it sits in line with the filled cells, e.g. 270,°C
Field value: -5,°C
